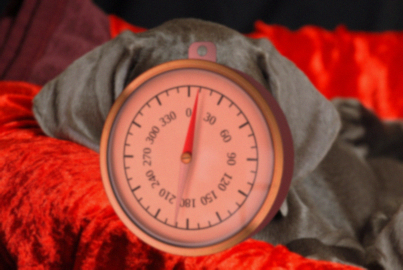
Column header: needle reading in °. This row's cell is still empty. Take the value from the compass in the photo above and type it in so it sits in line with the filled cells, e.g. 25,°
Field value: 10,°
